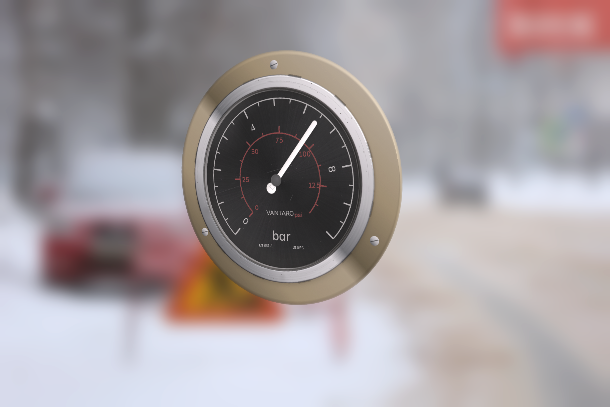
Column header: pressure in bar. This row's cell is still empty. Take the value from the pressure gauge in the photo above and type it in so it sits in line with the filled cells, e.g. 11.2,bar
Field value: 6.5,bar
